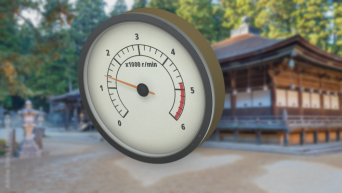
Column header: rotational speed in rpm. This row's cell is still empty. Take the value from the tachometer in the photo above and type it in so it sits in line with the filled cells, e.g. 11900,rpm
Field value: 1400,rpm
